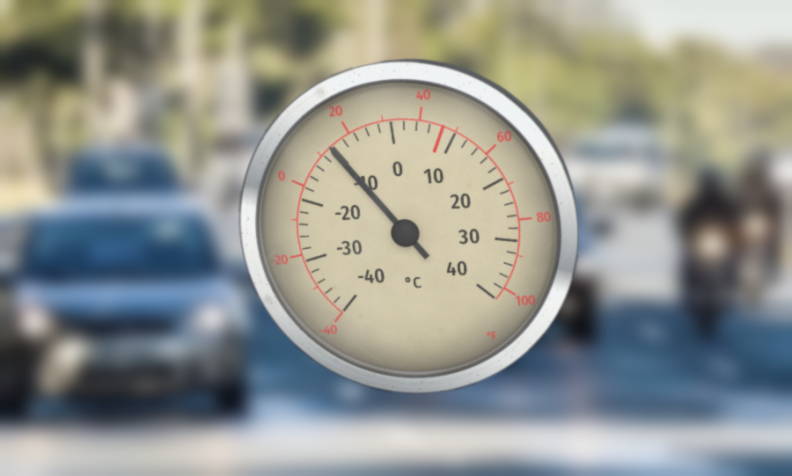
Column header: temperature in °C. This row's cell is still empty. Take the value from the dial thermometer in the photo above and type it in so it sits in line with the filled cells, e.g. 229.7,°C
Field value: -10,°C
